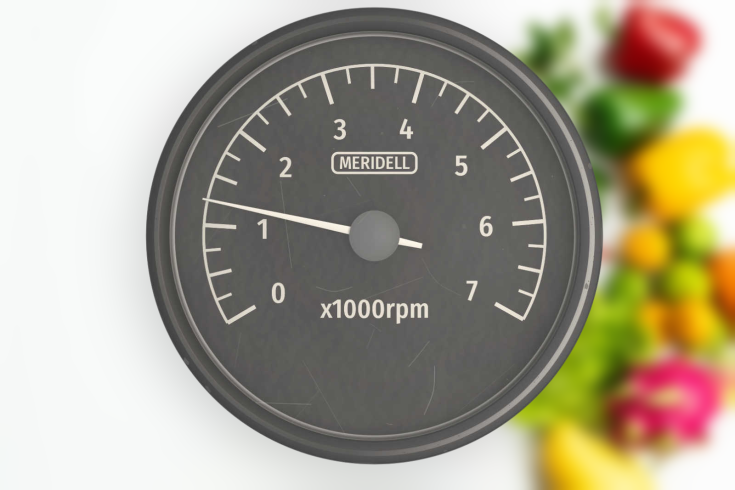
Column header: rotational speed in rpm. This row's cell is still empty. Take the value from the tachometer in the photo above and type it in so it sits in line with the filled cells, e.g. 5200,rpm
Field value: 1250,rpm
